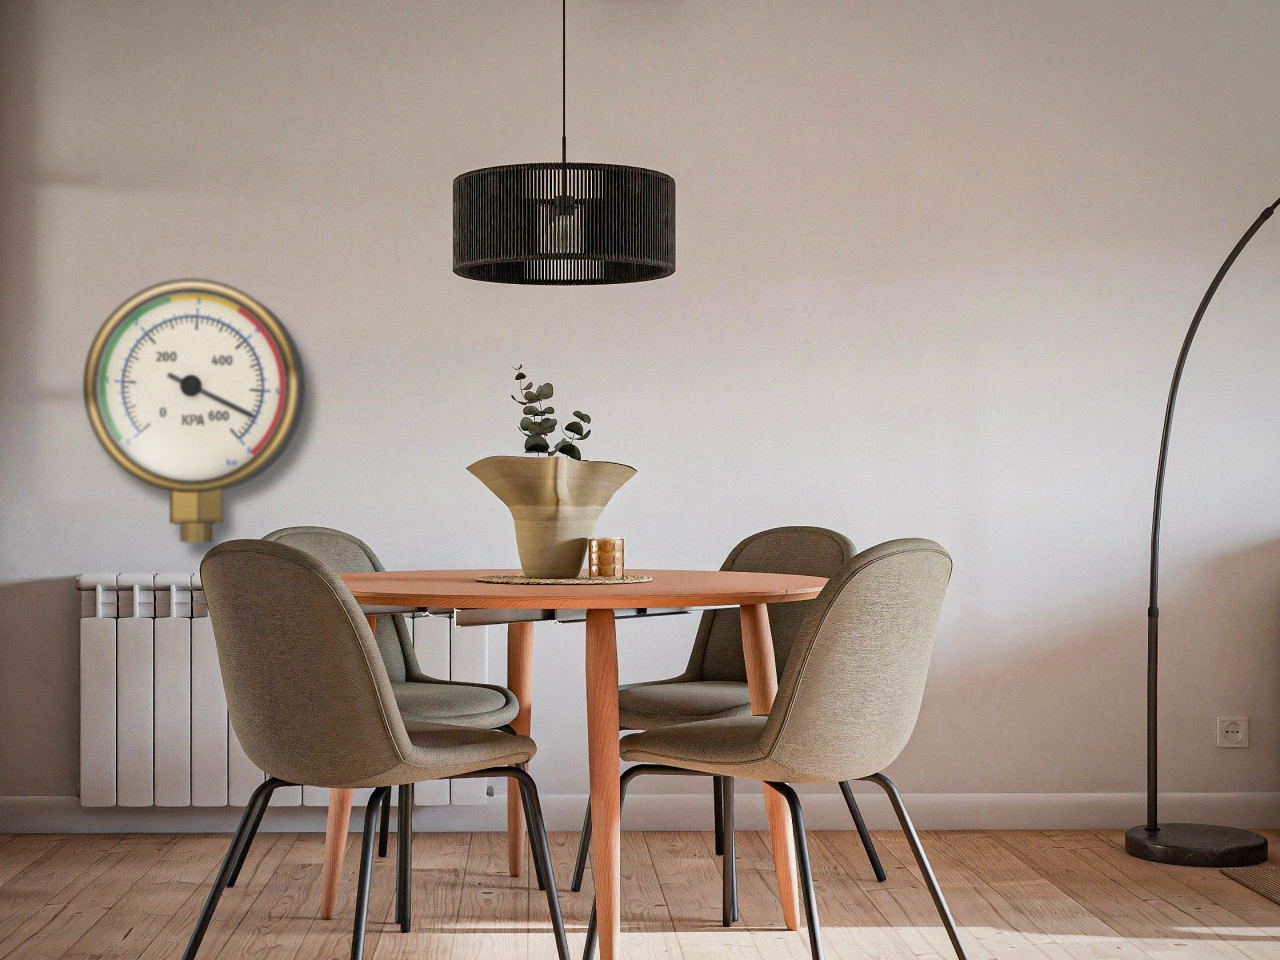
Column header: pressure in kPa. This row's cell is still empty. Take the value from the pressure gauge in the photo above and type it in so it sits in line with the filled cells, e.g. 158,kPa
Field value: 550,kPa
